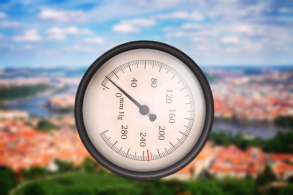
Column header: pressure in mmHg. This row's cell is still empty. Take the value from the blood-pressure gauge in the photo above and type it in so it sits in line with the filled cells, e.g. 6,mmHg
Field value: 10,mmHg
